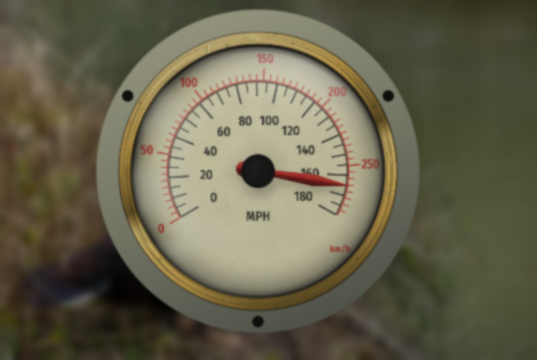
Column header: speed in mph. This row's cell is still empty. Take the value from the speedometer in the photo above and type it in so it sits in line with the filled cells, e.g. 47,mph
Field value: 165,mph
